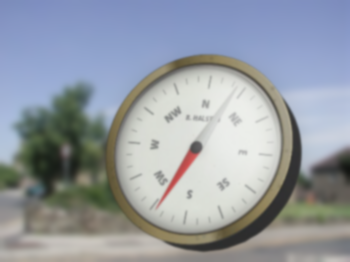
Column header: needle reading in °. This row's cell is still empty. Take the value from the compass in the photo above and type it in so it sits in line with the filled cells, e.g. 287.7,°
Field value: 205,°
